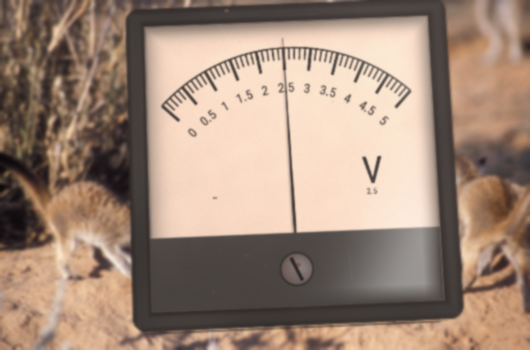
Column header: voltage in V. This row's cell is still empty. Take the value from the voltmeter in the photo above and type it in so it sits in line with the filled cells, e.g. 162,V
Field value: 2.5,V
